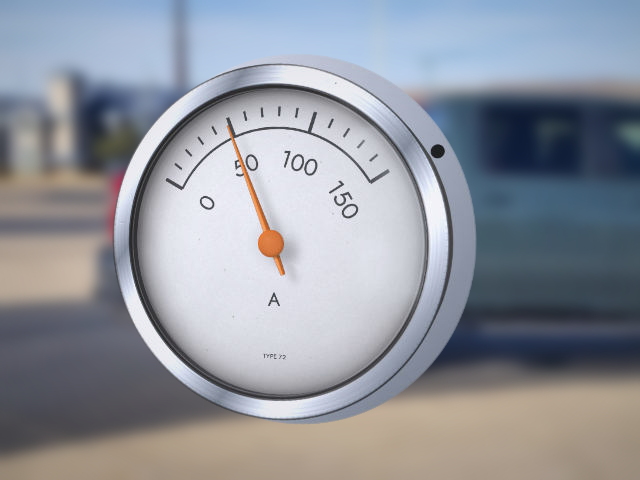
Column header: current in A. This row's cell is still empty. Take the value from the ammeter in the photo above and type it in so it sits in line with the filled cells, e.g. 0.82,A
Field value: 50,A
